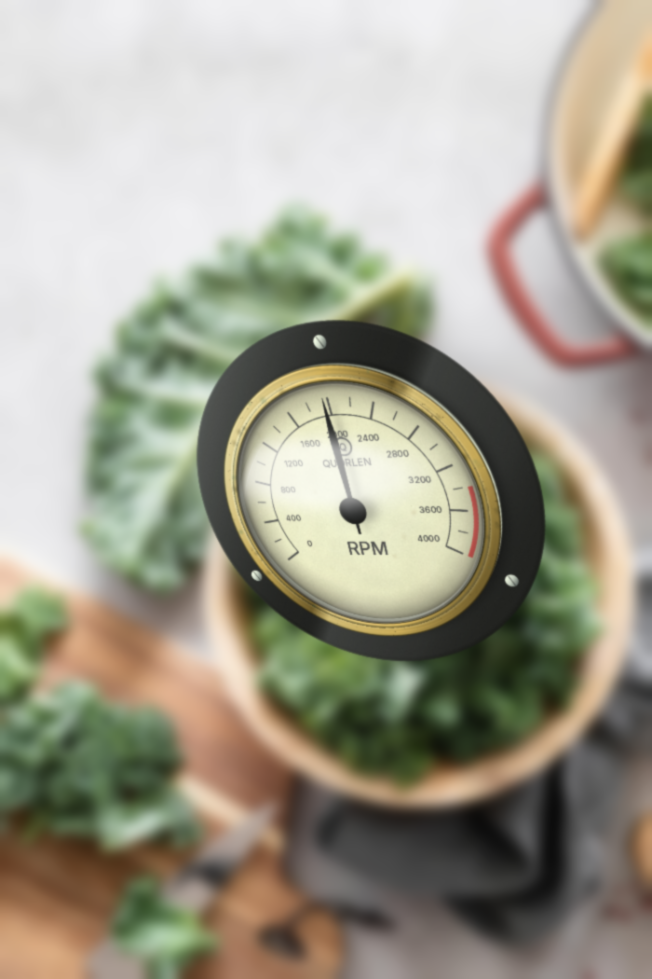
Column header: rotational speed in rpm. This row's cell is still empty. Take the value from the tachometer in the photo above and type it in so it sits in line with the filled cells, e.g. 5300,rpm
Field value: 2000,rpm
